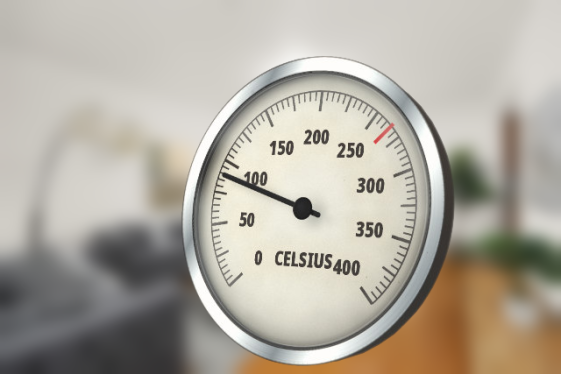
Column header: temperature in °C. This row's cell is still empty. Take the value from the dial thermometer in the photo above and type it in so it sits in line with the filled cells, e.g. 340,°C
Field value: 90,°C
